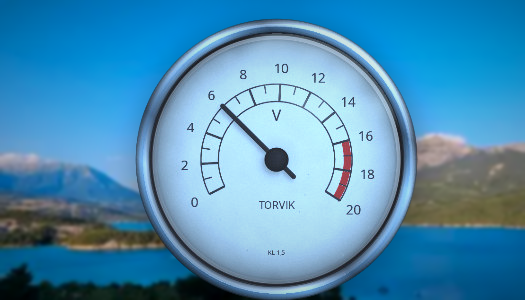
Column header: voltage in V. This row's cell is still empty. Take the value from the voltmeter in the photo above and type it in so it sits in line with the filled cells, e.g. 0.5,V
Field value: 6,V
